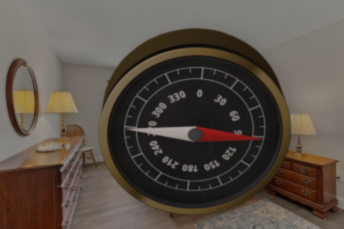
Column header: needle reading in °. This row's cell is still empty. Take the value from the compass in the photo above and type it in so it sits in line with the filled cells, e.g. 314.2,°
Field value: 90,°
